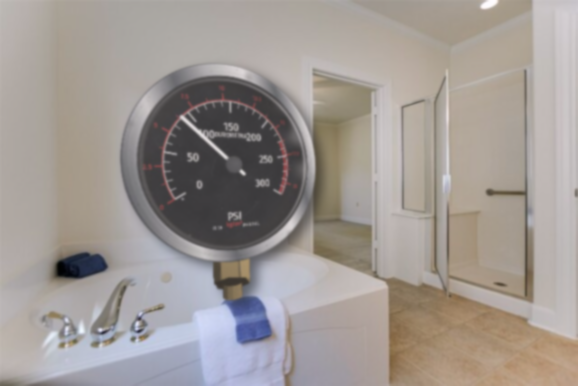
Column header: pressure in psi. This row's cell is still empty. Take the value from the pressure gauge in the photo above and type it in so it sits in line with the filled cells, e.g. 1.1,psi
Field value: 90,psi
